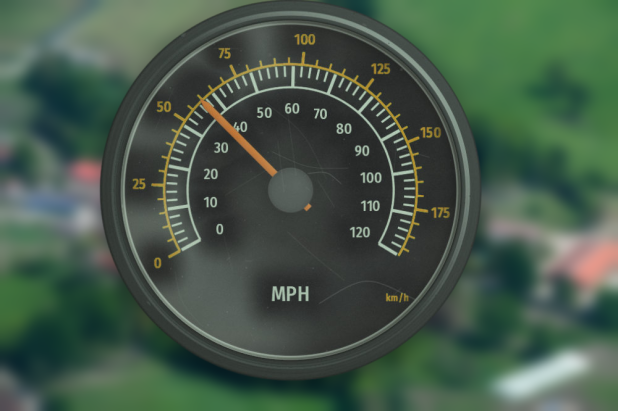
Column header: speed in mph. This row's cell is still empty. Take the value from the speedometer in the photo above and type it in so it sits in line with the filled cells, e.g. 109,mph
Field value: 37,mph
